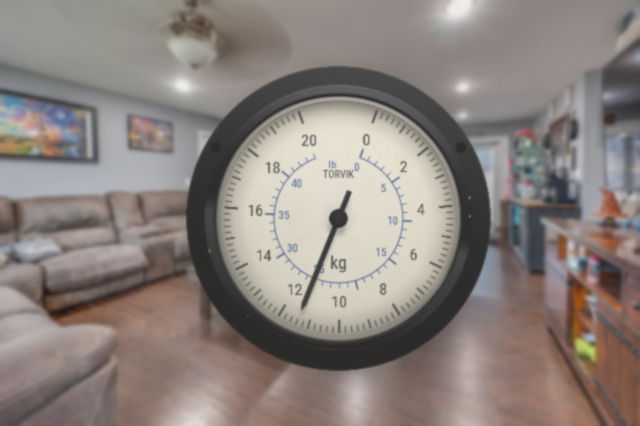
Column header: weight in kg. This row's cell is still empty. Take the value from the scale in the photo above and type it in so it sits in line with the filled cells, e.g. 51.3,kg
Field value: 11.4,kg
